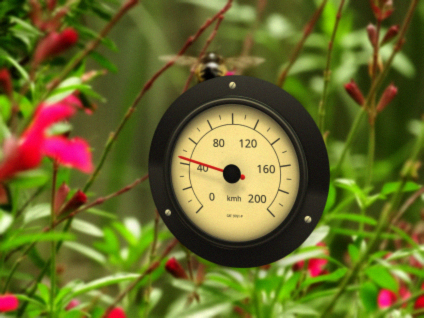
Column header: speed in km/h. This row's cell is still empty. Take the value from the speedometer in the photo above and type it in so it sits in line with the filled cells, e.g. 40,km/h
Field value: 45,km/h
